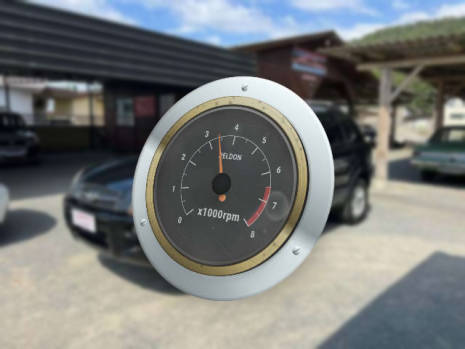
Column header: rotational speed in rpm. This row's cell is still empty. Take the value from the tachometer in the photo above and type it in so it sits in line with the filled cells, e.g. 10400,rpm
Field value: 3500,rpm
